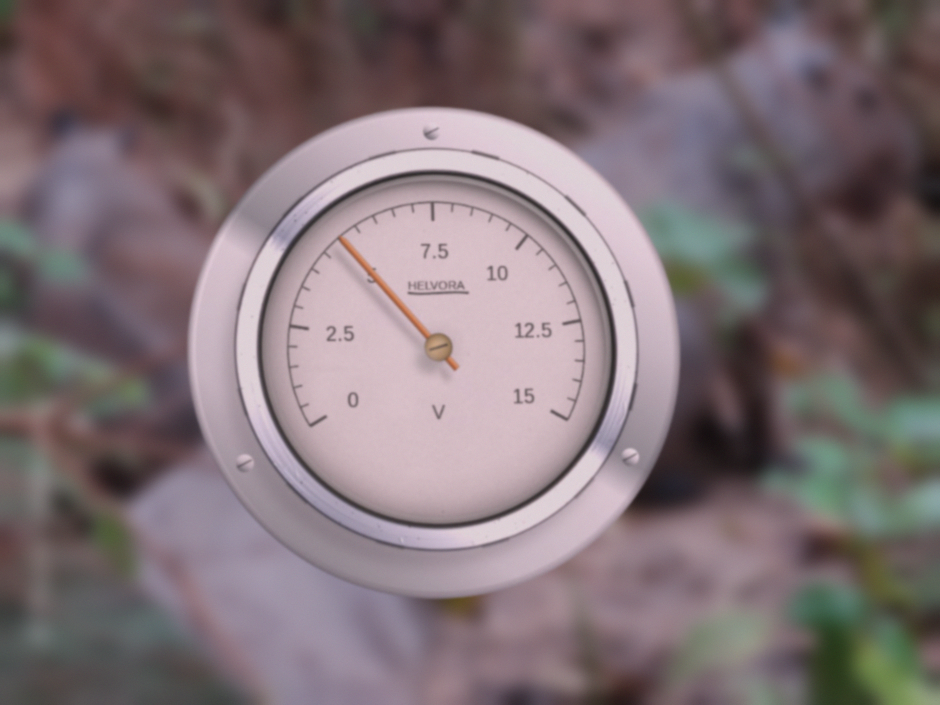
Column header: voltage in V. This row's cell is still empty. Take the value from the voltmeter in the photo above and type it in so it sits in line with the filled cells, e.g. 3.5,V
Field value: 5,V
